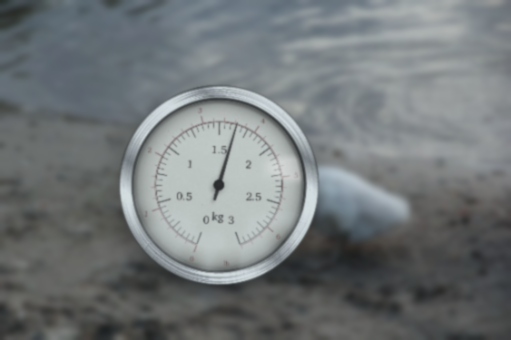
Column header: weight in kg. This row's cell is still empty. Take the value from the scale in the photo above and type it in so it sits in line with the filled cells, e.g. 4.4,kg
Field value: 1.65,kg
